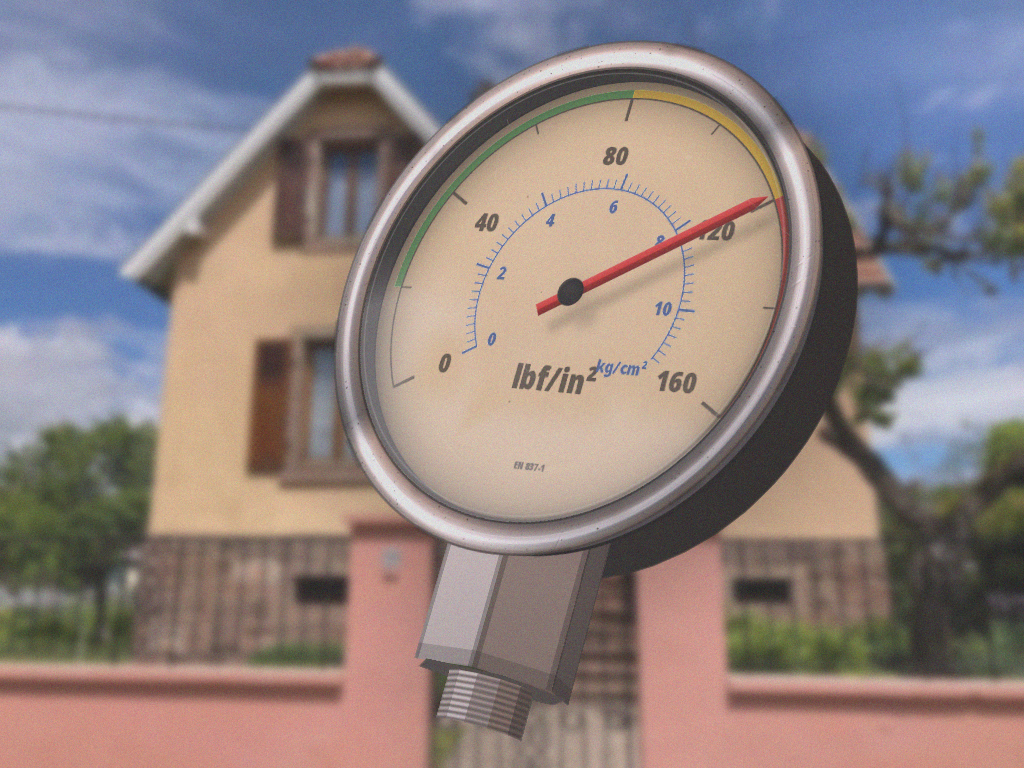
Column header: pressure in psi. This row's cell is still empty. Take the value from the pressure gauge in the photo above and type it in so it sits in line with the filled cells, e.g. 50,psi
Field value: 120,psi
